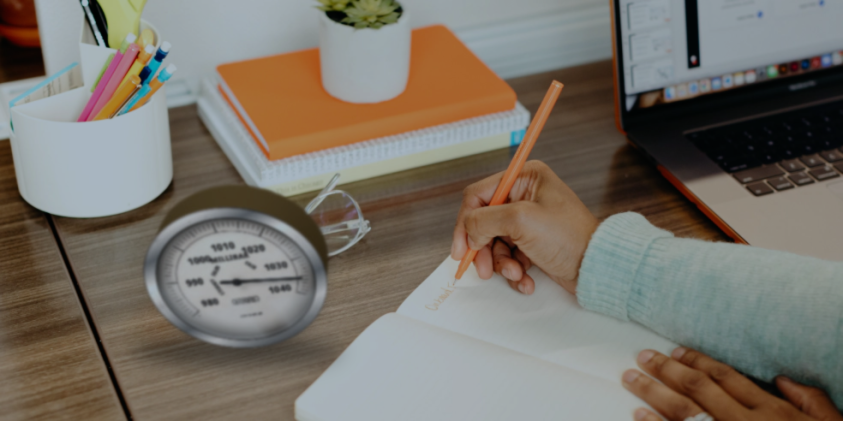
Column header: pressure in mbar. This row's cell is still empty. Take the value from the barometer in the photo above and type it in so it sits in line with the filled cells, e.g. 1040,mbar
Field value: 1035,mbar
